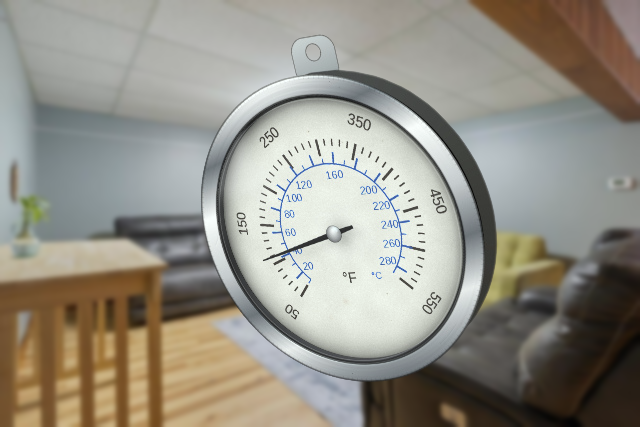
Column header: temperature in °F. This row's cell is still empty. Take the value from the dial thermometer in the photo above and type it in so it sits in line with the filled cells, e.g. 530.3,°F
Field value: 110,°F
